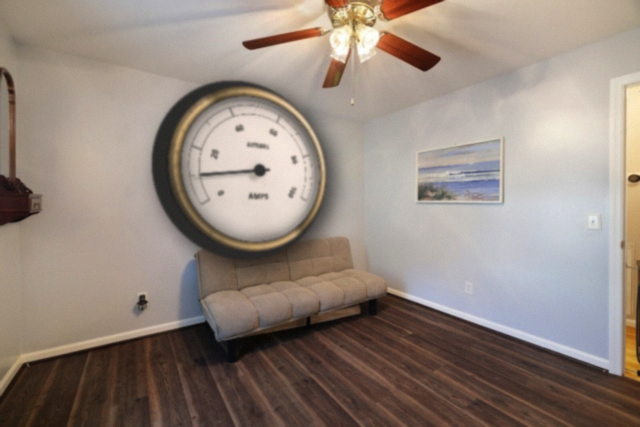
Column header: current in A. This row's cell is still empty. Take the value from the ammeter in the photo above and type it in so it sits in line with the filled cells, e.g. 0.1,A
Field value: 10,A
